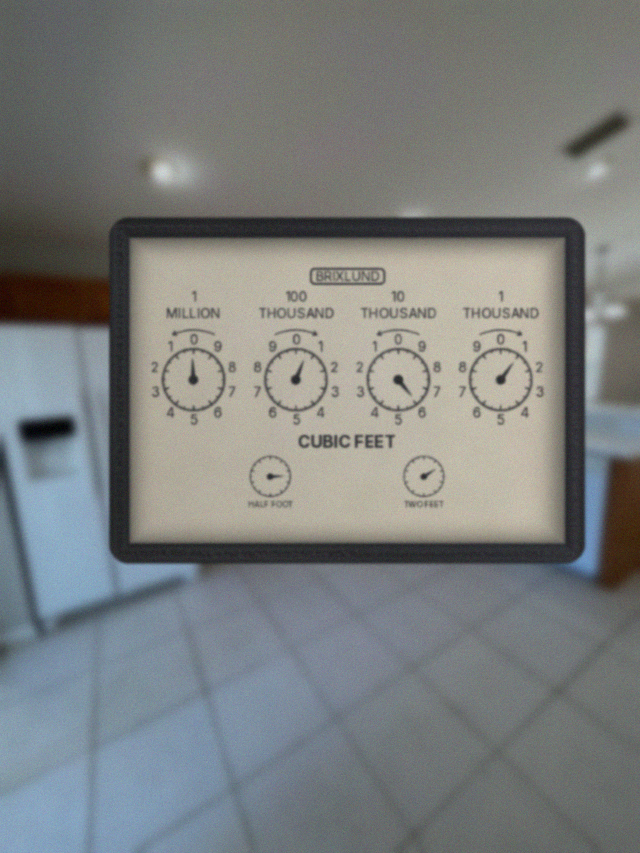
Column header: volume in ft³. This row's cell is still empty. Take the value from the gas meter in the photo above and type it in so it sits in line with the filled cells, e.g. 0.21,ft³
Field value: 6100,ft³
